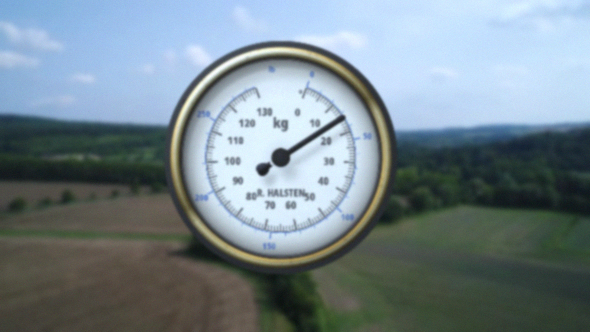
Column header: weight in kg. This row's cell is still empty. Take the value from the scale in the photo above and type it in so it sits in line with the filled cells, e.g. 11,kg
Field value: 15,kg
